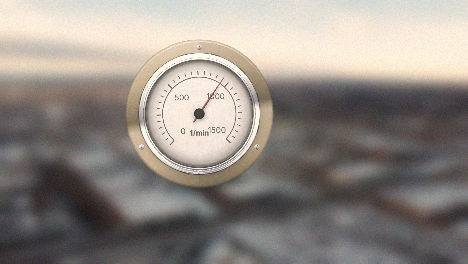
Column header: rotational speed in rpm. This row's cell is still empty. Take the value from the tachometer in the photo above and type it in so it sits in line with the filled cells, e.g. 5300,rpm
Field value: 950,rpm
